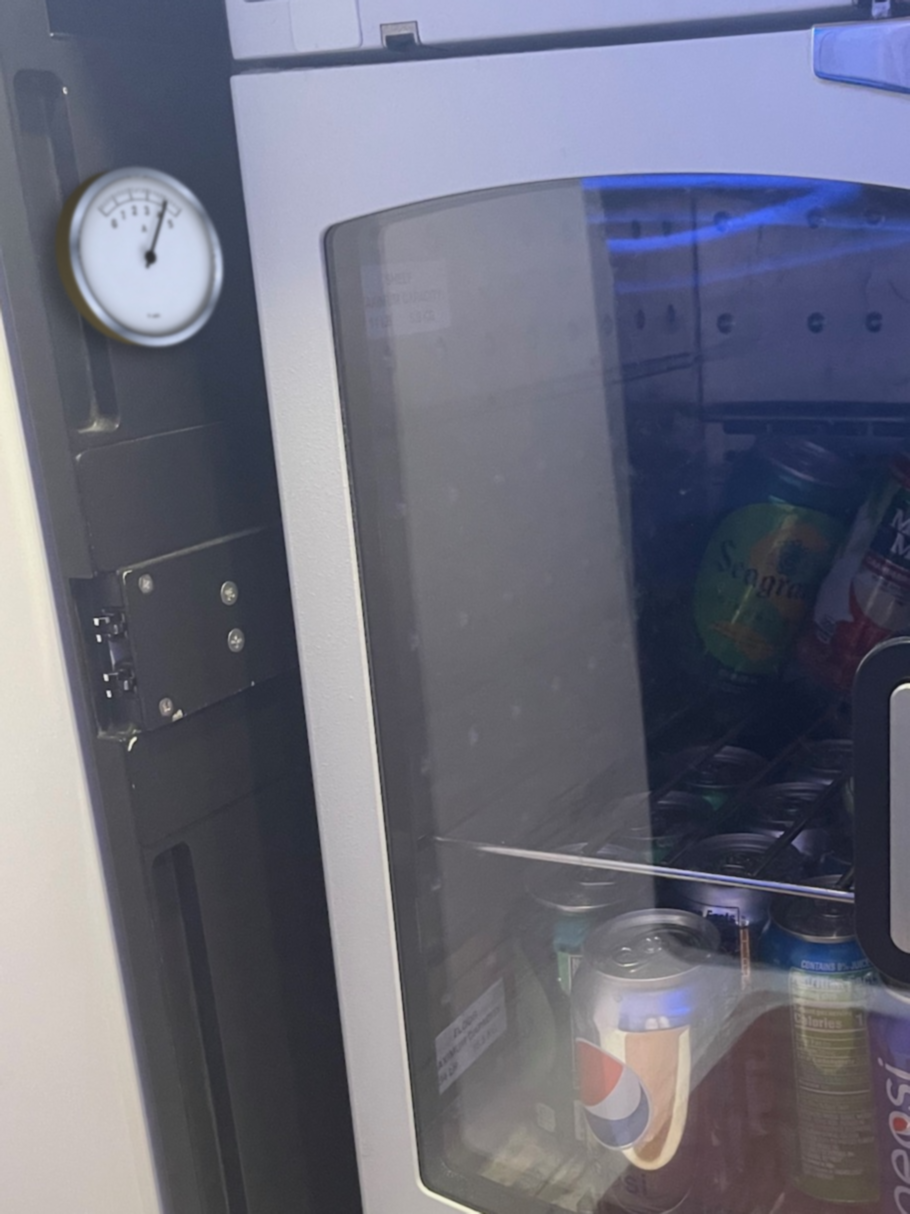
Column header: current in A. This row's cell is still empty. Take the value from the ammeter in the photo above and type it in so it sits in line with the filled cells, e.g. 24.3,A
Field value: 4,A
